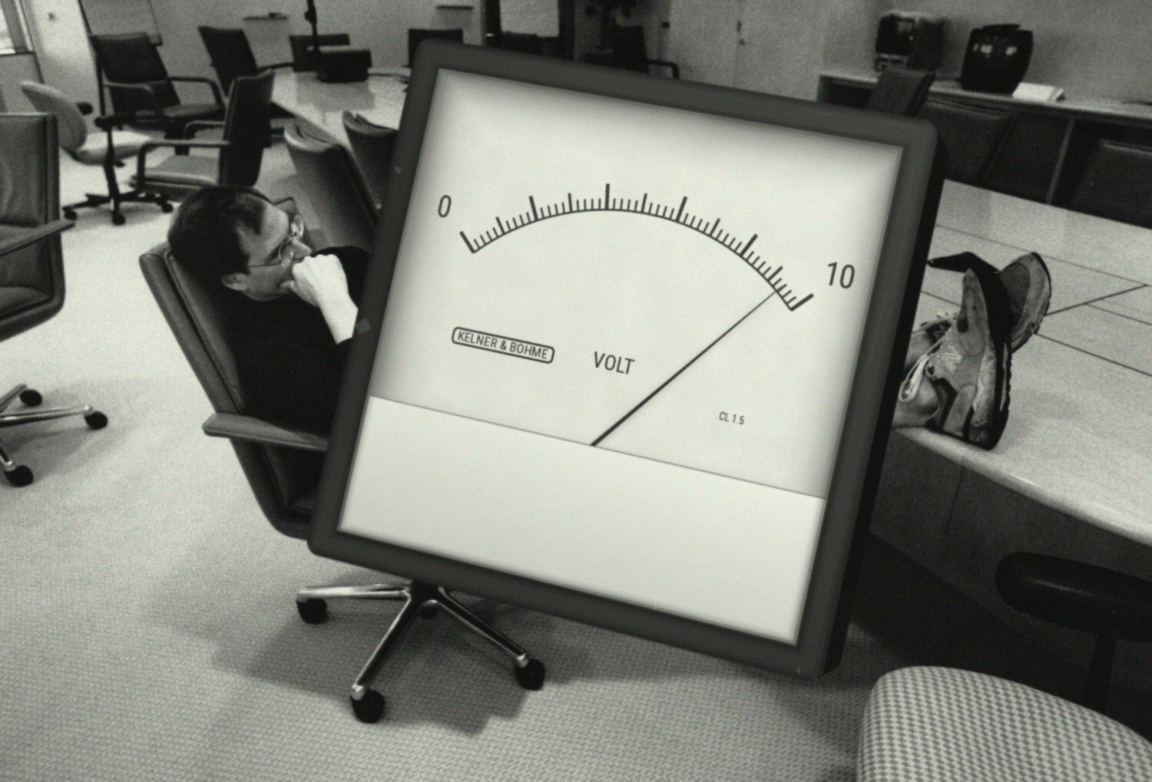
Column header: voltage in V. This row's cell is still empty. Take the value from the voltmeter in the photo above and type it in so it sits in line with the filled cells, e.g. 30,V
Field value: 9.4,V
